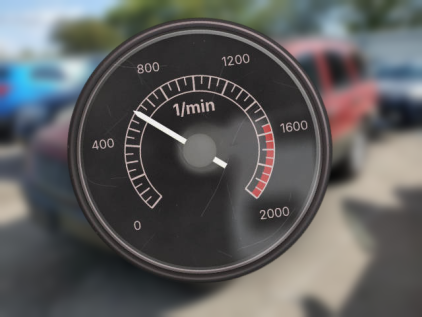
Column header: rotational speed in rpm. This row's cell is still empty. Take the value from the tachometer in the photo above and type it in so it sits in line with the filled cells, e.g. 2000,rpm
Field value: 600,rpm
